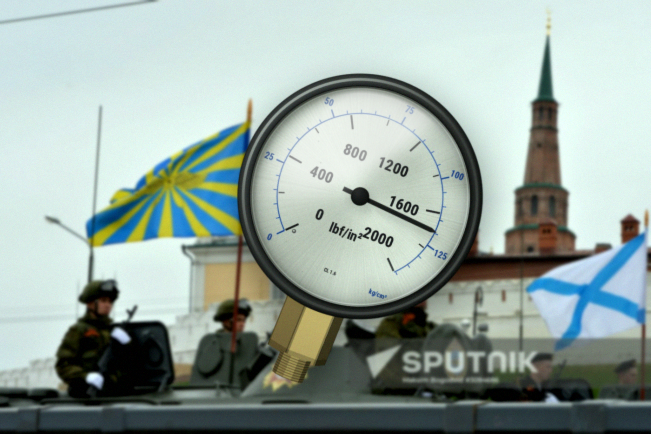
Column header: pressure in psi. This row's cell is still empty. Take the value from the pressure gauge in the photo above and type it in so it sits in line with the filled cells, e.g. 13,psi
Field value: 1700,psi
